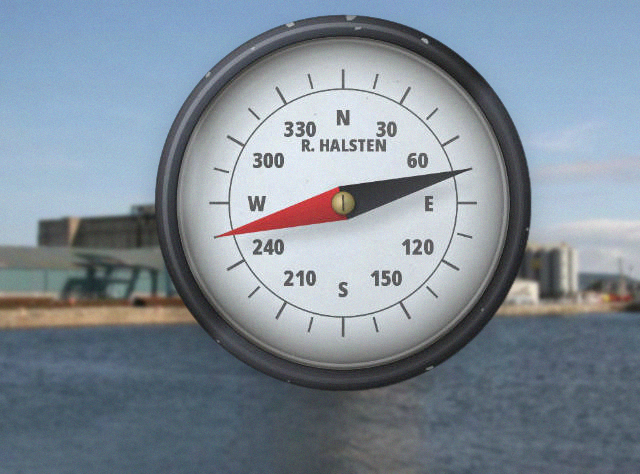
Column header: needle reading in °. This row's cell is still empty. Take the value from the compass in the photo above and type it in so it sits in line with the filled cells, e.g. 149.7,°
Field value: 255,°
